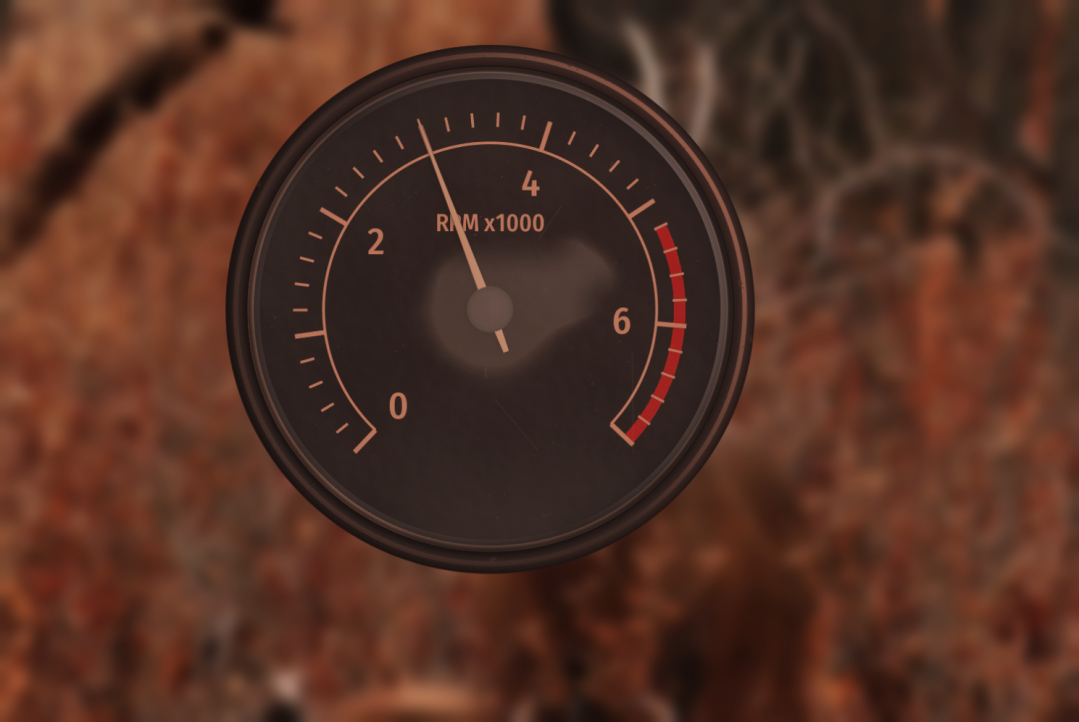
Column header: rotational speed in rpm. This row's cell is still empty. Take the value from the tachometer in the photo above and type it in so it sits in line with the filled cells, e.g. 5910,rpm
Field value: 3000,rpm
